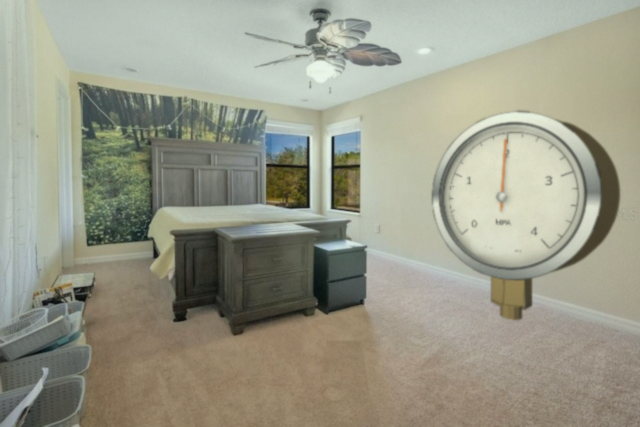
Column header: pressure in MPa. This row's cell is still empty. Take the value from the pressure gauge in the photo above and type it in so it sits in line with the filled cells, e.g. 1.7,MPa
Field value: 2,MPa
